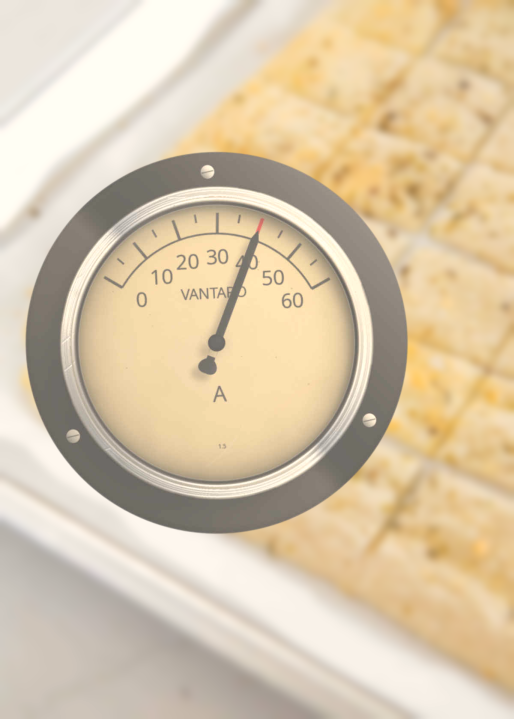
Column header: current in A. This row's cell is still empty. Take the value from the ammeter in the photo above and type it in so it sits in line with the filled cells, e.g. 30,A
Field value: 40,A
